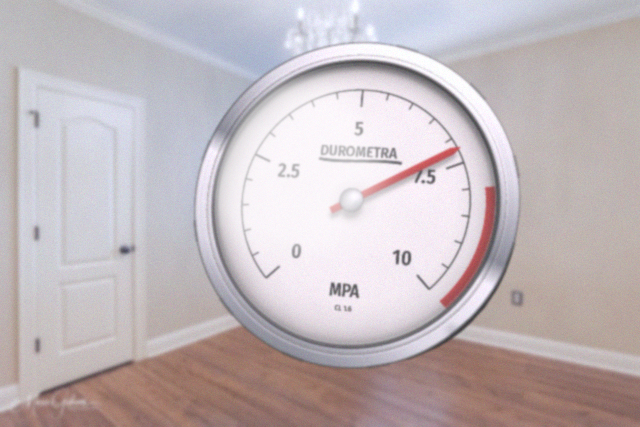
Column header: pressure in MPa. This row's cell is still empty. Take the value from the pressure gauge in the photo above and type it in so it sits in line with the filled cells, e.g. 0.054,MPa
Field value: 7.25,MPa
